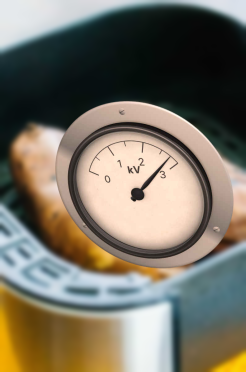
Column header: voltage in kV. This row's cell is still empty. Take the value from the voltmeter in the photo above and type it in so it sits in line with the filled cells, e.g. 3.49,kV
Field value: 2.75,kV
